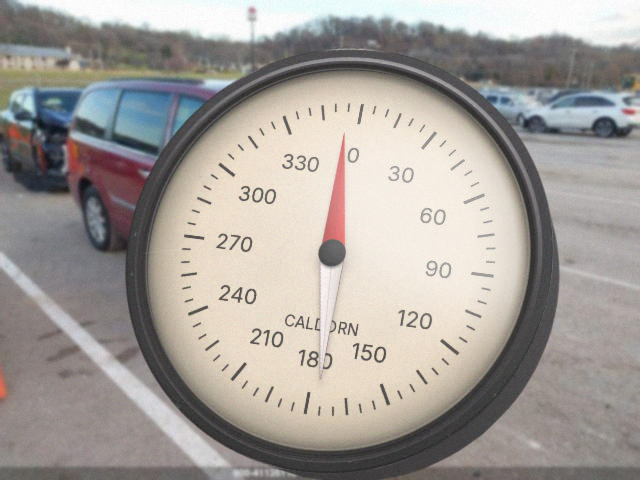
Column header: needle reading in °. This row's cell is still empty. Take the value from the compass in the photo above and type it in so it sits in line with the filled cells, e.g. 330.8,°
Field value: 355,°
